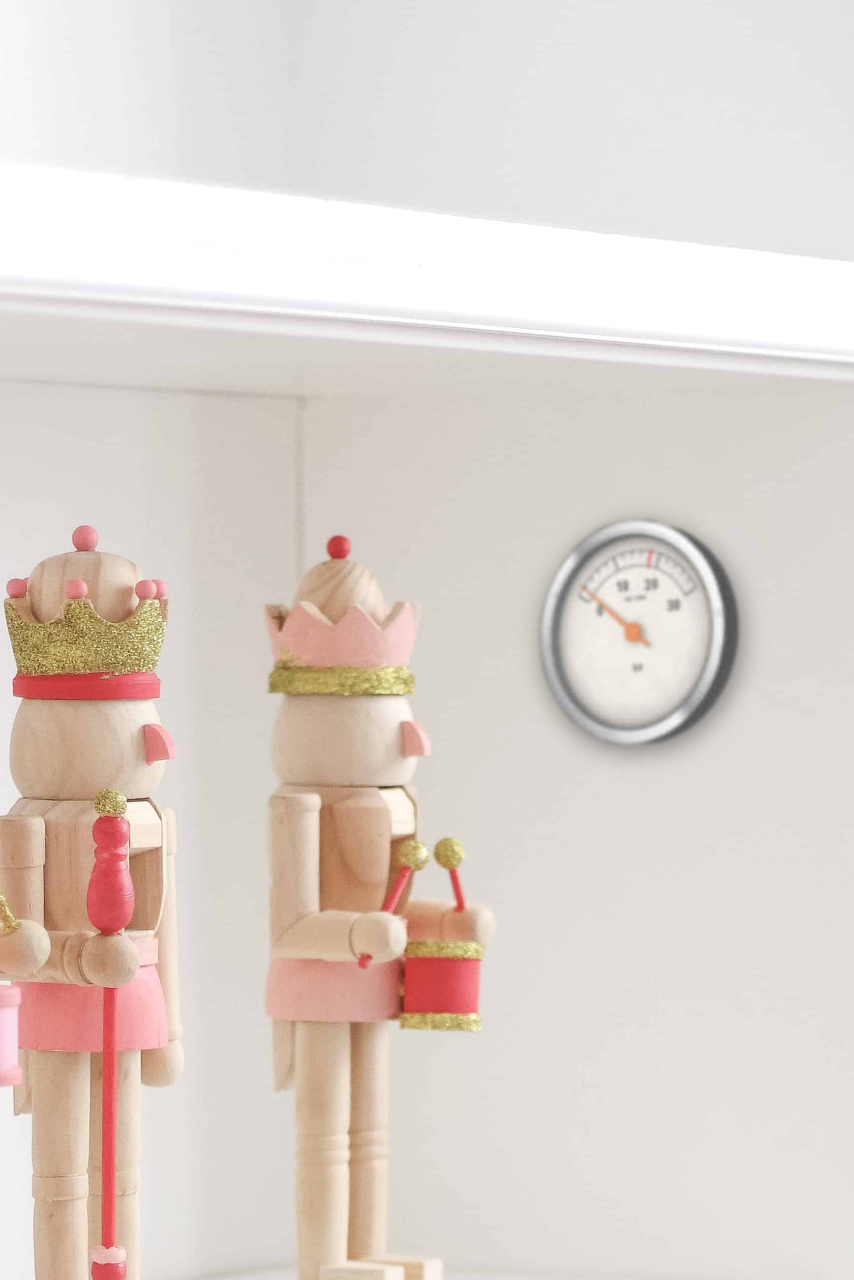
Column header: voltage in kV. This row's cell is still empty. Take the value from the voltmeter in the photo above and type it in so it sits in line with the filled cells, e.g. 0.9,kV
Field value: 2,kV
